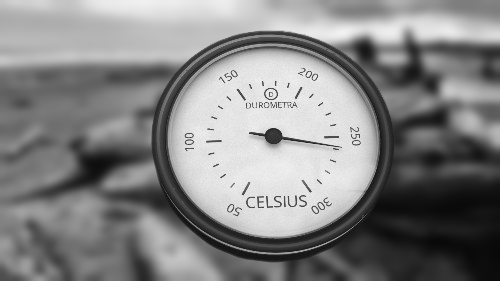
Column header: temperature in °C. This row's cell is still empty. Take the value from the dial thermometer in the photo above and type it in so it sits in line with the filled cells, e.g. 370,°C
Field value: 260,°C
